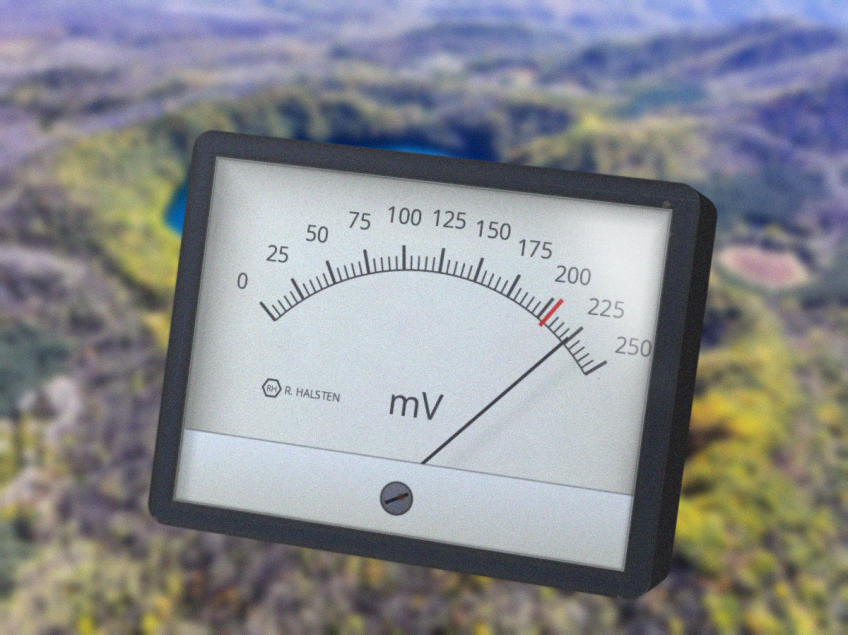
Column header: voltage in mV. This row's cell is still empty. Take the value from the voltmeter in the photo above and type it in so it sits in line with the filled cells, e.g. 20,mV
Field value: 225,mV
